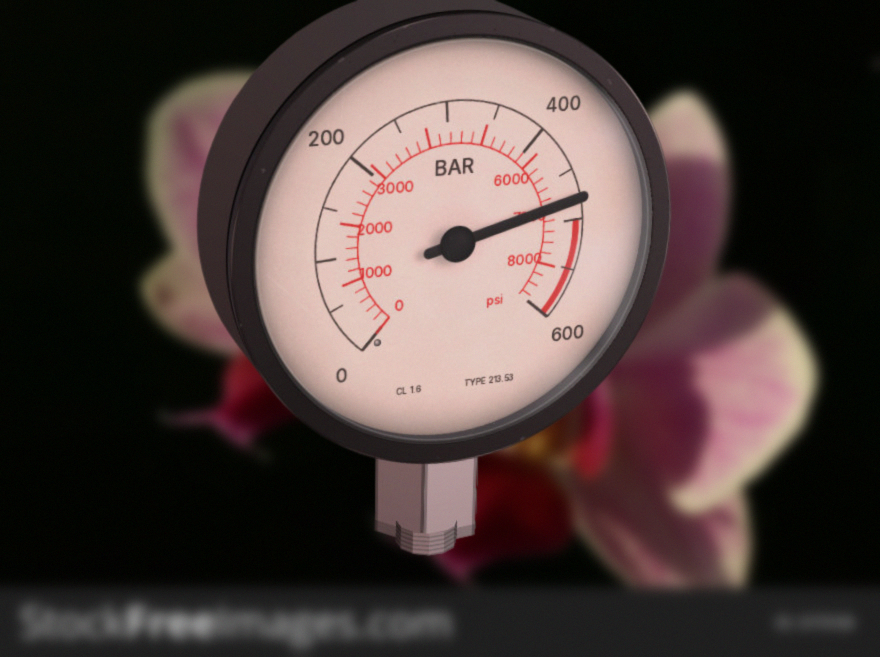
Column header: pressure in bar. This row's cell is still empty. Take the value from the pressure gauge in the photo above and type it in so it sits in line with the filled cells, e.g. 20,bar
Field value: 475,bar
